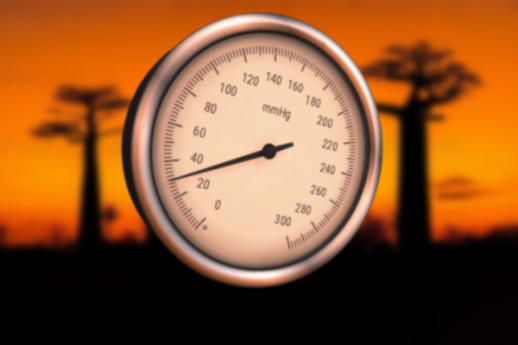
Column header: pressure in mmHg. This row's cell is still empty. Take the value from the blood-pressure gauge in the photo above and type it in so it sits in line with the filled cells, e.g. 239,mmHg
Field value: 30,mmHg
